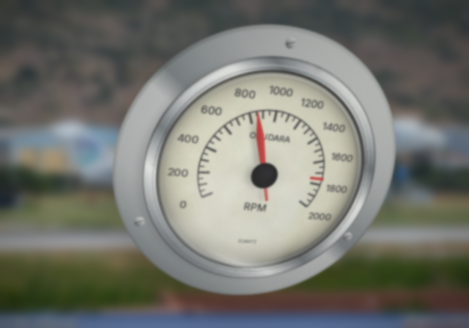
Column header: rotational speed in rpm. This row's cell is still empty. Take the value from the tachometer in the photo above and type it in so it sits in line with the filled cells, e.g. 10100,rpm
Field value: 850,rpm
